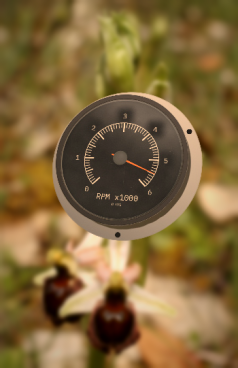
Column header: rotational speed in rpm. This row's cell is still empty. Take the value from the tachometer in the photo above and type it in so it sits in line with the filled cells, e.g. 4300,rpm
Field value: 5500,rpm
